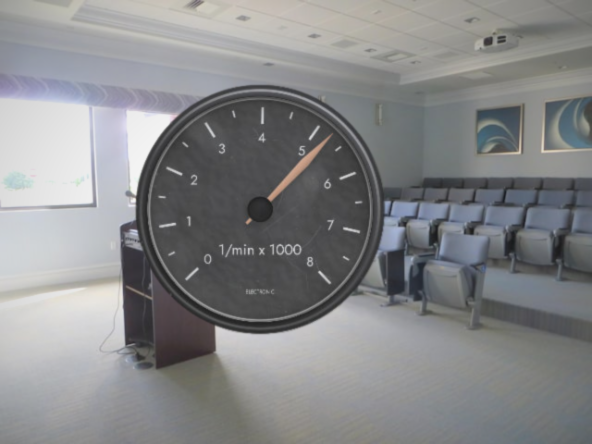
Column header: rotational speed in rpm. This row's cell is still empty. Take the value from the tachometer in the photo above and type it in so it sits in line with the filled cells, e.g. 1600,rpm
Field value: 5250,rpm
